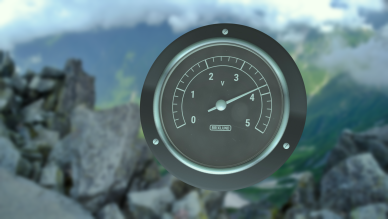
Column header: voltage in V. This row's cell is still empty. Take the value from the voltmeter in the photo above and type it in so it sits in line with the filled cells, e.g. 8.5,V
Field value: 3.8,V
